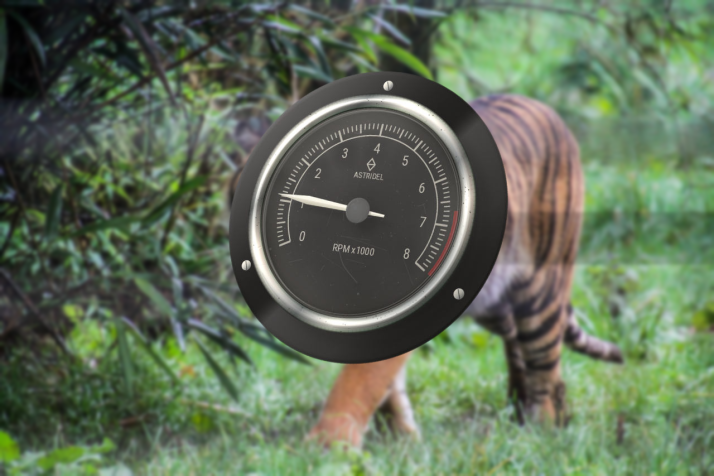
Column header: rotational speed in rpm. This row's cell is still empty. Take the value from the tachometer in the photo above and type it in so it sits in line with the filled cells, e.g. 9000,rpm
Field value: 1100,rpm
